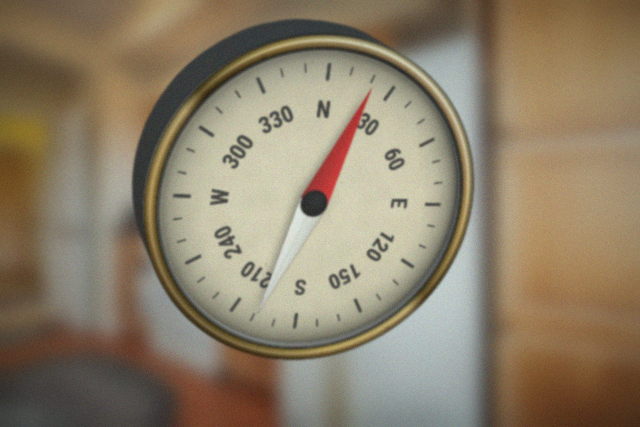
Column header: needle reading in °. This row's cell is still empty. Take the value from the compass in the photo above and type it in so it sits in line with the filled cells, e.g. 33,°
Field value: 20,°
